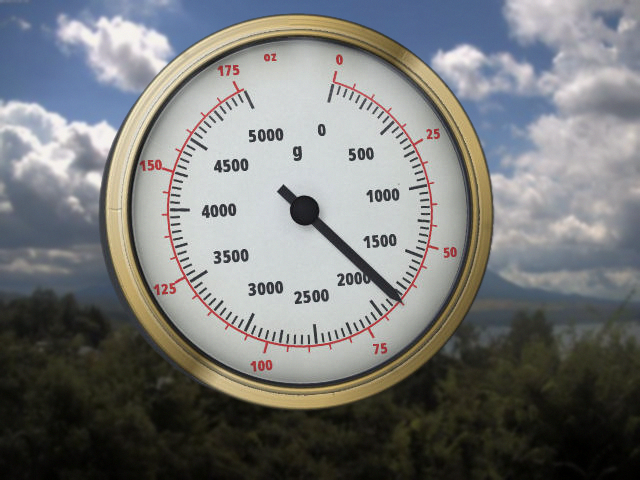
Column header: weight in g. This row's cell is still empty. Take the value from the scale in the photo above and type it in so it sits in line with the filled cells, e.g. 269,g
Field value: 1850,g
